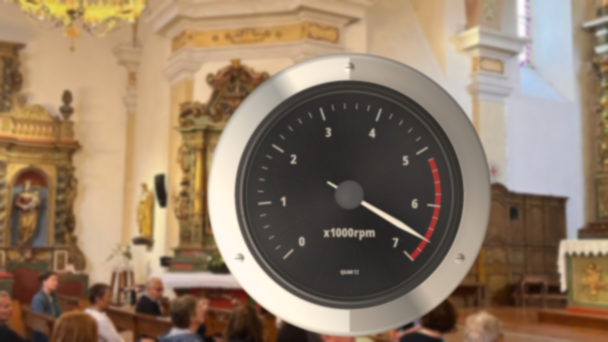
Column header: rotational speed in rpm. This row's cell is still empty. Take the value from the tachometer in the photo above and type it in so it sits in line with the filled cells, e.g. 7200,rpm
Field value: 6600,rpm
